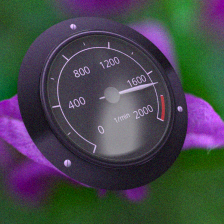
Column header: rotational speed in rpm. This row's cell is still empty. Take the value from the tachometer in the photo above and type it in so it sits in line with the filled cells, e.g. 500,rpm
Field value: 1700,rpm
